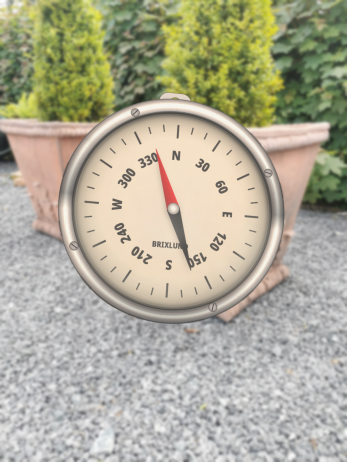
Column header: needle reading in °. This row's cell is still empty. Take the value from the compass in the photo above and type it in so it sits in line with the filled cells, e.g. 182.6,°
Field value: 340,°
